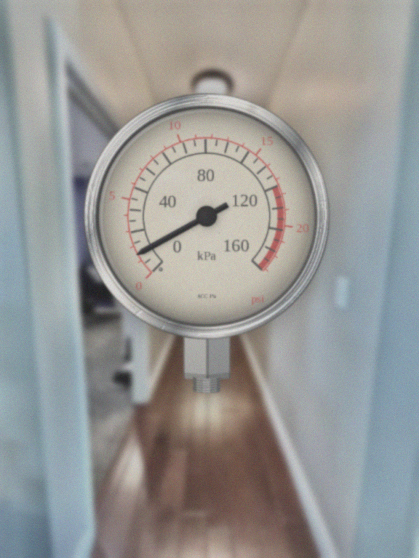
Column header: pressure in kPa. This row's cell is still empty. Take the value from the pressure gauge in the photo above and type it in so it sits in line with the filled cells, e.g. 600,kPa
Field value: 10,kPa
